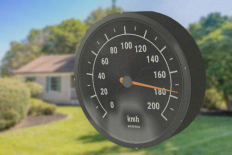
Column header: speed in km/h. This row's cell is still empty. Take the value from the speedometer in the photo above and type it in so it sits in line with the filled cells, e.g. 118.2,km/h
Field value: 175,km/h
